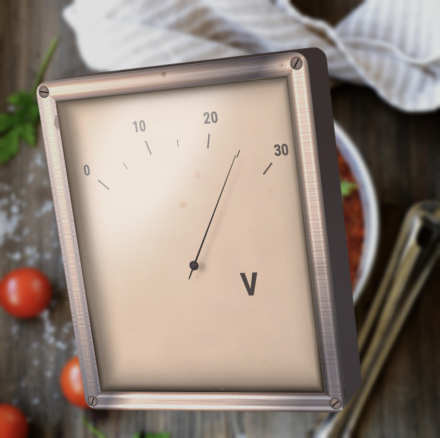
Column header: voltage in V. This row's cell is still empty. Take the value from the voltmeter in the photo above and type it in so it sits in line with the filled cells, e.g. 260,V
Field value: 25,V
